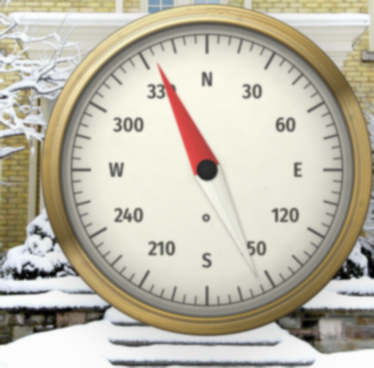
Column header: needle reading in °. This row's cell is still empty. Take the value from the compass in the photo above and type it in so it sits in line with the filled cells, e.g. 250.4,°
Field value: 335,°
